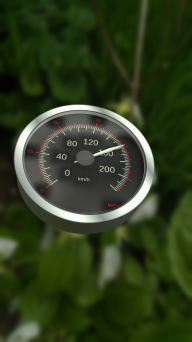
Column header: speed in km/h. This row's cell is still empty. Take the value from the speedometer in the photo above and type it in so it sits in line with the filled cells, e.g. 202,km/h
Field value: 160,km/h
